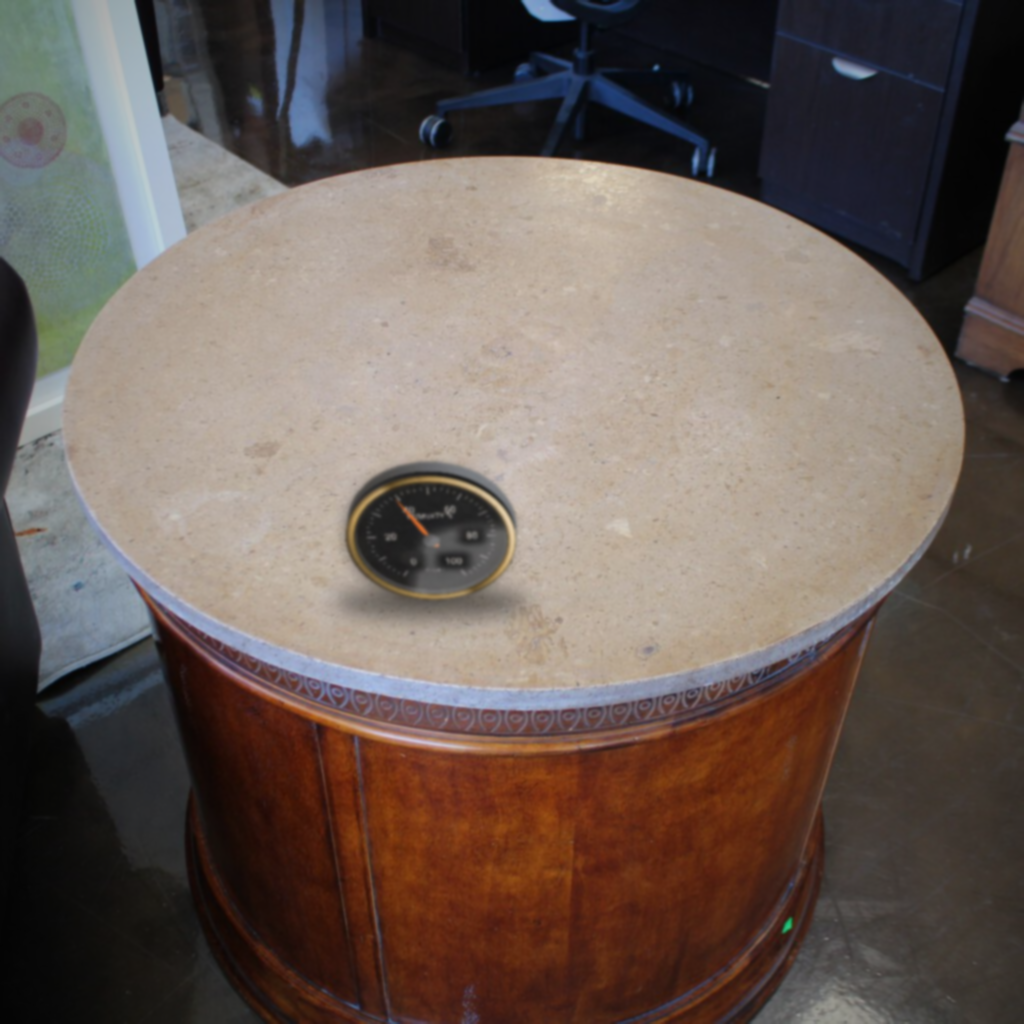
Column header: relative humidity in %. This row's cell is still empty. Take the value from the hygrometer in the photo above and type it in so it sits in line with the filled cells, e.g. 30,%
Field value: 40,%
